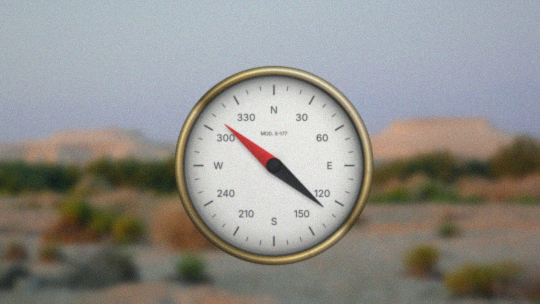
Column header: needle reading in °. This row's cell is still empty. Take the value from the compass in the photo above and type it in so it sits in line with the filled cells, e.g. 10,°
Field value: 310,°
